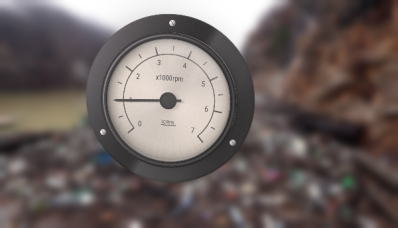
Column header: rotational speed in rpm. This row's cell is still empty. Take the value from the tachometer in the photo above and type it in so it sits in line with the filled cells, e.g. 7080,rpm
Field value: 1000,rpm
